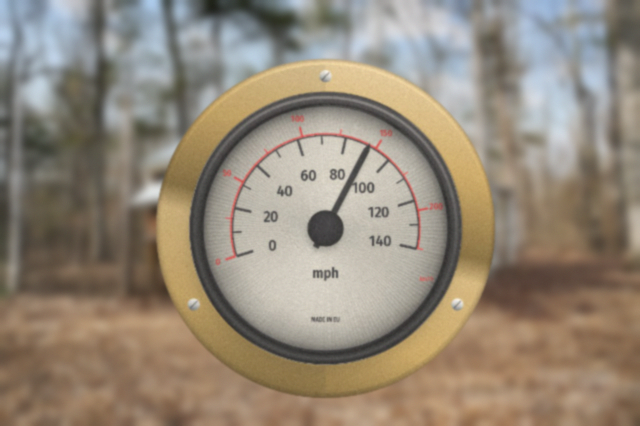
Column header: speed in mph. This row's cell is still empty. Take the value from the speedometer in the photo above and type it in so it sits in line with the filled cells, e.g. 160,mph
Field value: 90,mph
